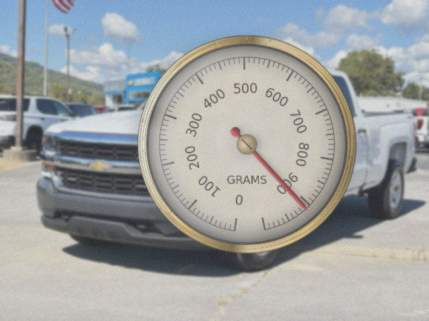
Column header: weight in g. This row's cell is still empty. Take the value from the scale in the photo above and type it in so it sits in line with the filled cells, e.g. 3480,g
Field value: 910,g
